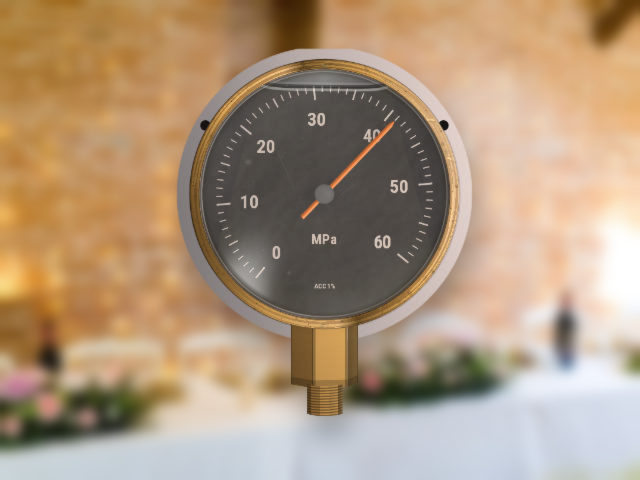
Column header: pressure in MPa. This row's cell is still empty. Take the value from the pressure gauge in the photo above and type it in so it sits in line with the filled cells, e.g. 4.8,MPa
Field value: 41,MPa
